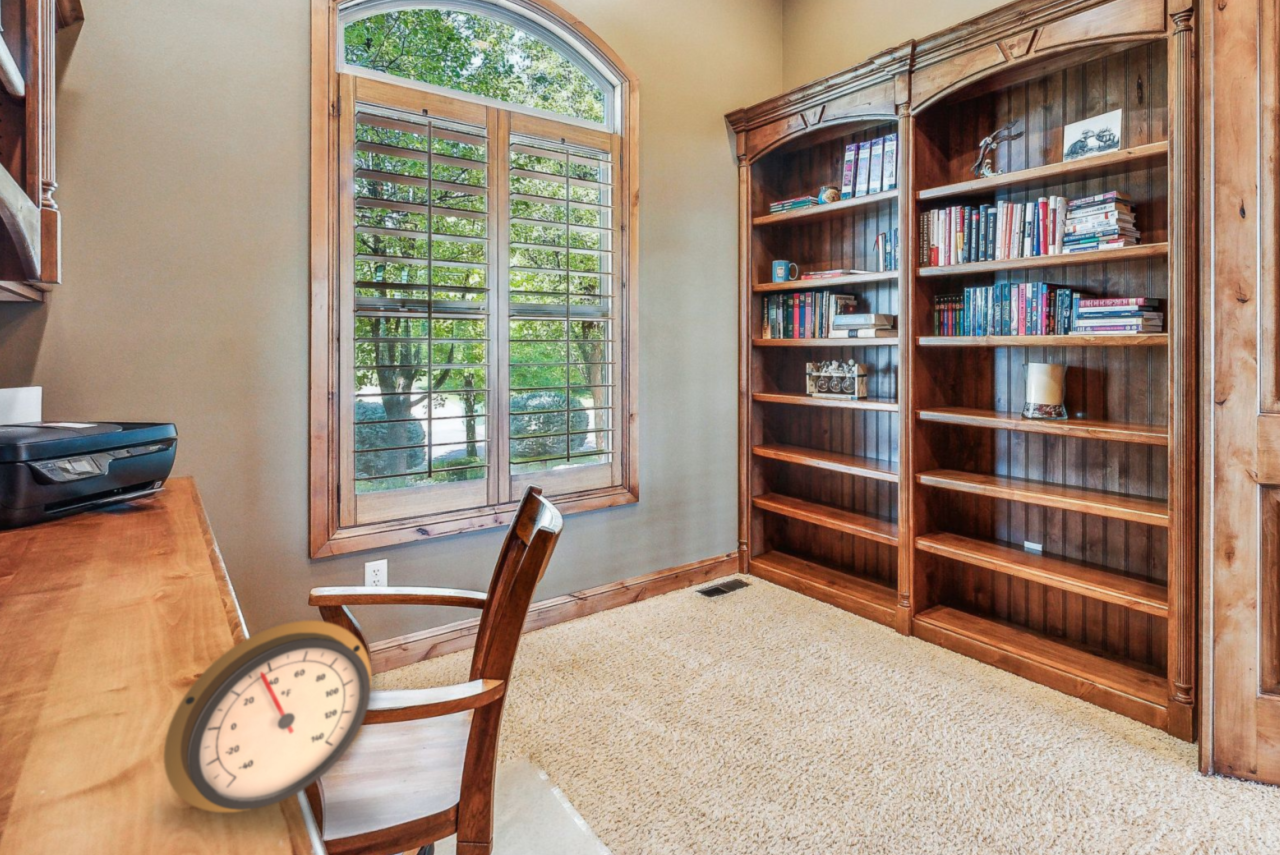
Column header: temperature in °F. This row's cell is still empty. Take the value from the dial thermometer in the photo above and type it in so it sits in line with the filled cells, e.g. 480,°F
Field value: 35,°F
